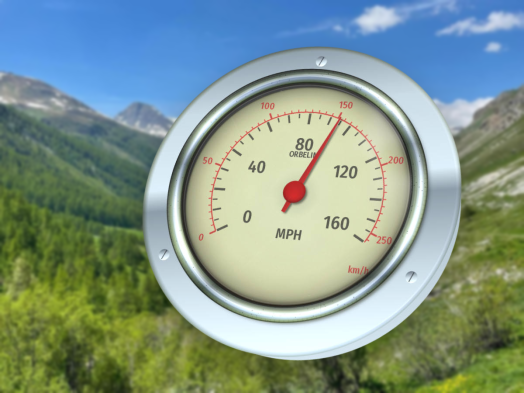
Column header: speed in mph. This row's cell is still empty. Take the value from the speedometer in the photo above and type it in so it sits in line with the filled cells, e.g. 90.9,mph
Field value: 95,mph
